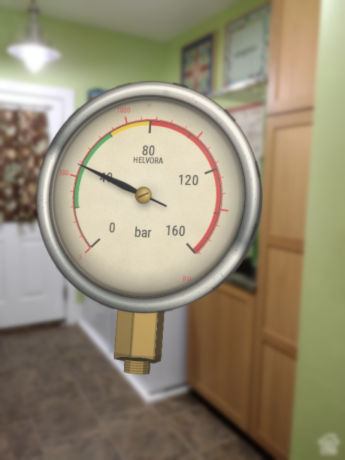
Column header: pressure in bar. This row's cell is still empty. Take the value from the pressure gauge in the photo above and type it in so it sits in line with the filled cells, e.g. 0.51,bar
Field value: 40,bar
